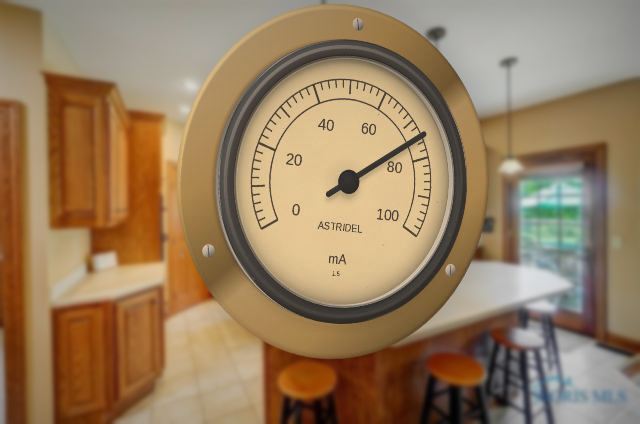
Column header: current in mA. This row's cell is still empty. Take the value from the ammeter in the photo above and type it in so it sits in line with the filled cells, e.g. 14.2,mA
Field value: 74,mA
